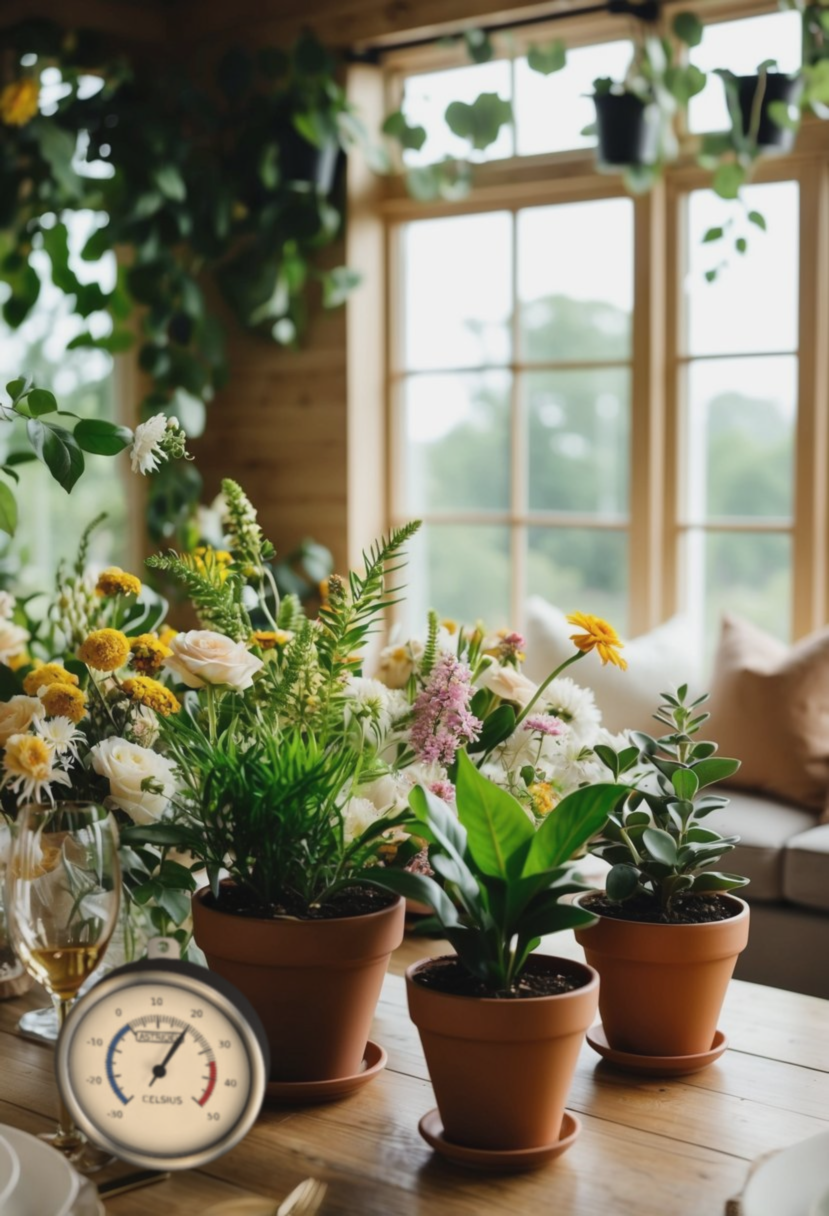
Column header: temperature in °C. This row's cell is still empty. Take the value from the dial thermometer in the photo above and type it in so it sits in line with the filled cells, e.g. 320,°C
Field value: 20,°C
